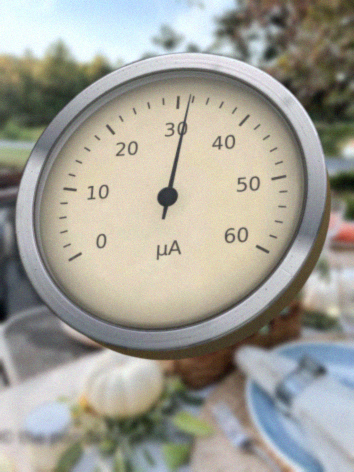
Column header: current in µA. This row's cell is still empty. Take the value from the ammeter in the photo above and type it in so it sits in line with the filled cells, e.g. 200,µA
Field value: 32,µA
